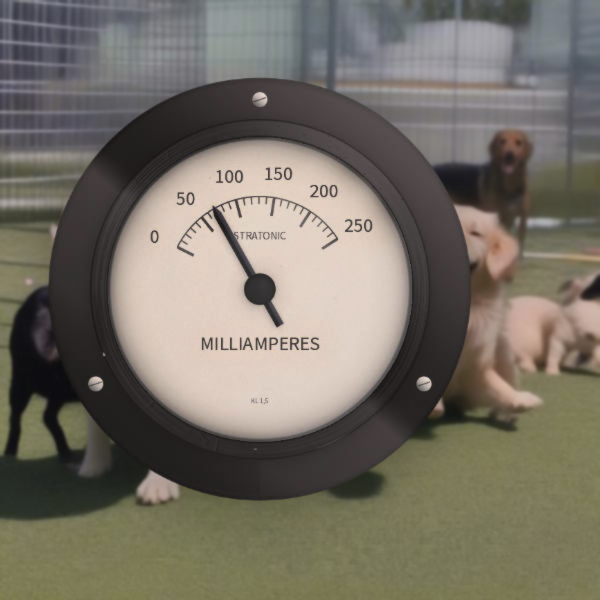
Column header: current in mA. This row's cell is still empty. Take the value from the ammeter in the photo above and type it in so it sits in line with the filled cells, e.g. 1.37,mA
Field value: 70,mA
